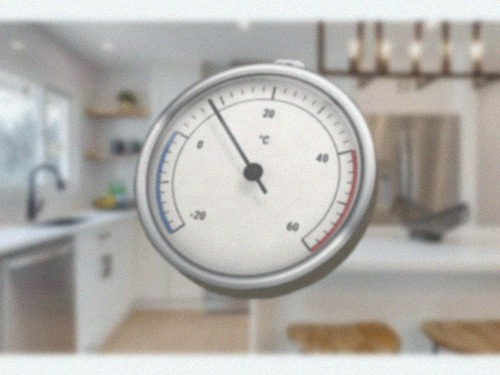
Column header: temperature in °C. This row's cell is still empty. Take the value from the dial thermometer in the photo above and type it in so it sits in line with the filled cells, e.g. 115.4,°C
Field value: 8,°C
